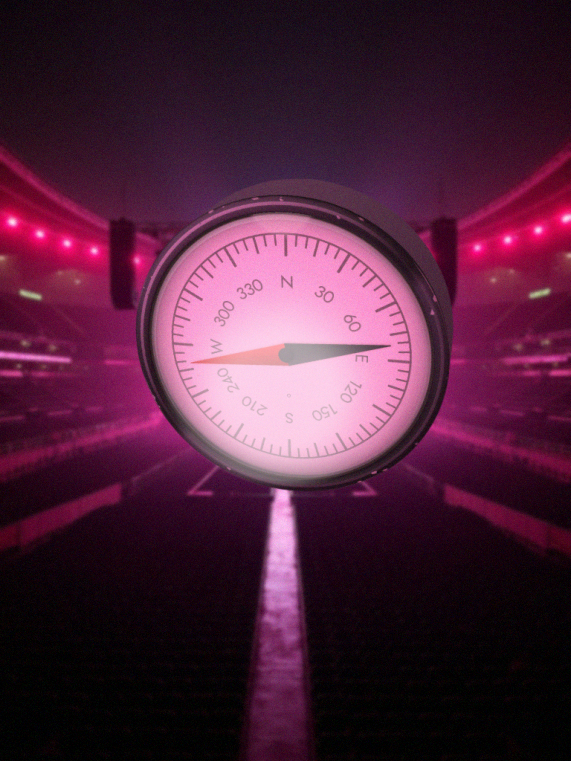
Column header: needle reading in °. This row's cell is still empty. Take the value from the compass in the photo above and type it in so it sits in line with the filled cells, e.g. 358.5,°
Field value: 260,°
